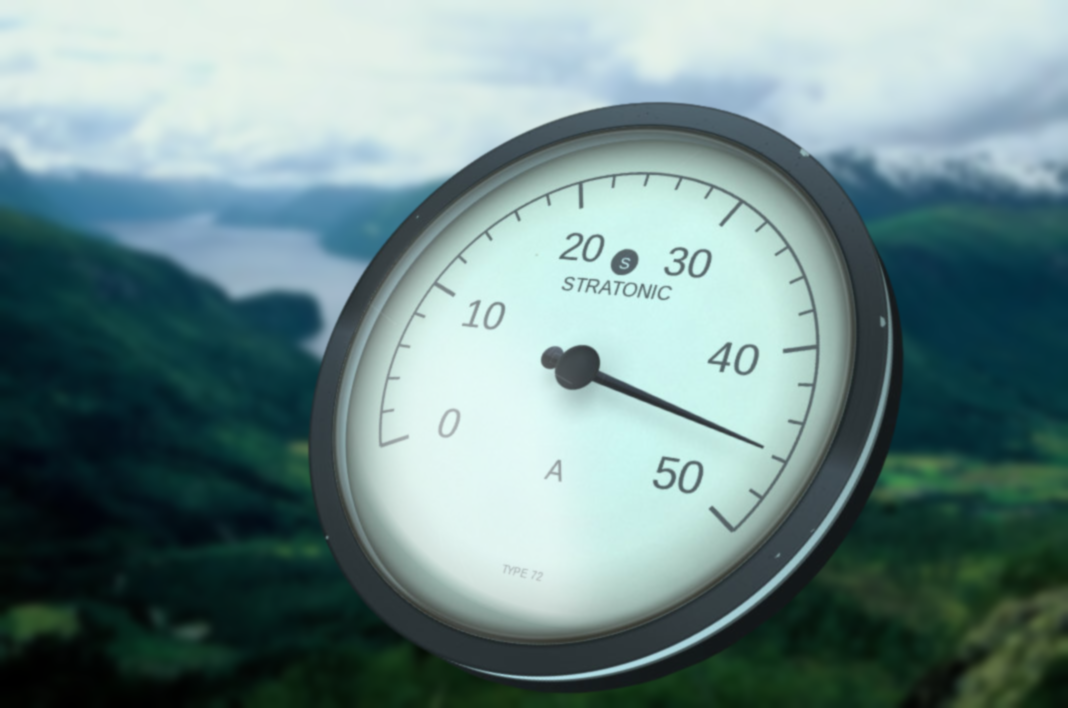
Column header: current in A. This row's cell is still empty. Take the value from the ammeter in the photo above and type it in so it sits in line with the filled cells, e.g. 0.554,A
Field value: 46,A
